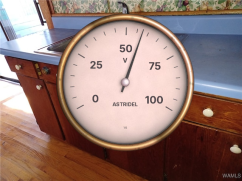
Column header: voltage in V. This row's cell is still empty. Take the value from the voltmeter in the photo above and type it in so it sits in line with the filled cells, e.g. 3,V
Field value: 57.5,V
